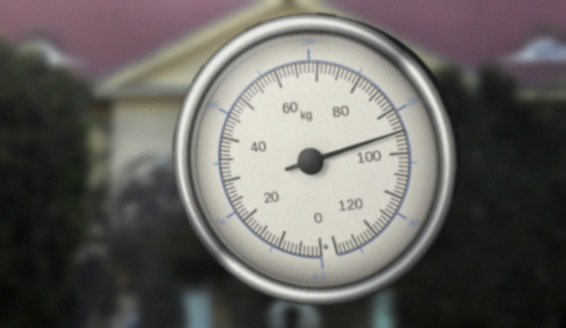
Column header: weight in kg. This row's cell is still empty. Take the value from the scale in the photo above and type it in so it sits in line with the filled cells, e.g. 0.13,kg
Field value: 95,kg
